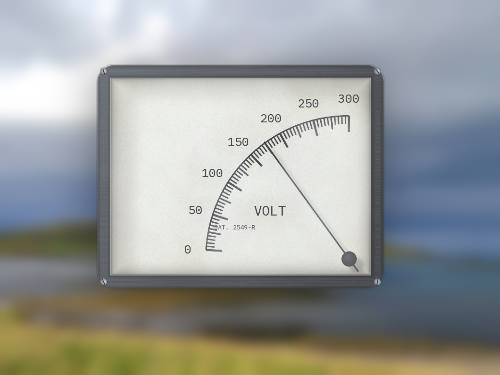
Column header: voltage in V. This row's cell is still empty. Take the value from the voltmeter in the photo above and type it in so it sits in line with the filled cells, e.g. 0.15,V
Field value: 175,V
